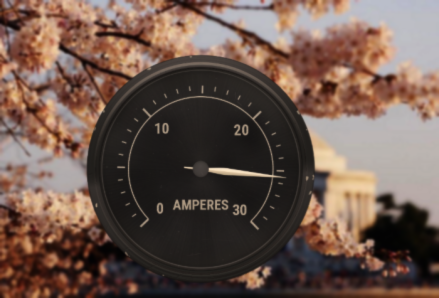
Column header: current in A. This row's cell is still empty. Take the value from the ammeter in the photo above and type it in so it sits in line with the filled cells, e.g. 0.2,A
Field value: 25.5,A
